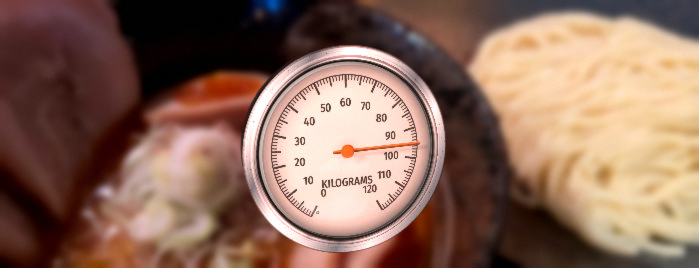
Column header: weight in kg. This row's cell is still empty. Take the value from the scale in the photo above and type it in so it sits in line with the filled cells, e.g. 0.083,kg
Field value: 95,kg
